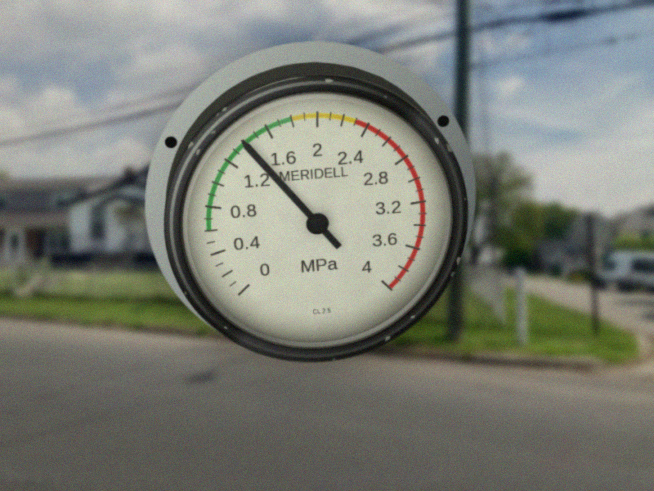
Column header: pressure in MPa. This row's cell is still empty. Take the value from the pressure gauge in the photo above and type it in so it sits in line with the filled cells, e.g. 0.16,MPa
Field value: 1.4,MPa
